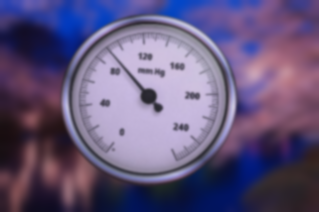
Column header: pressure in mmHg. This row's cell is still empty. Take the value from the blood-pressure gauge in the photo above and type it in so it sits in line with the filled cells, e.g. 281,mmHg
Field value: 90,mmHg
